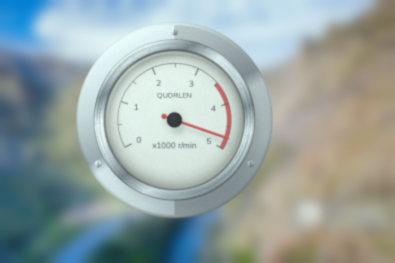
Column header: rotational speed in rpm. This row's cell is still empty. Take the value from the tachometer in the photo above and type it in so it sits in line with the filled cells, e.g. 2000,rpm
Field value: 4750,rpm
